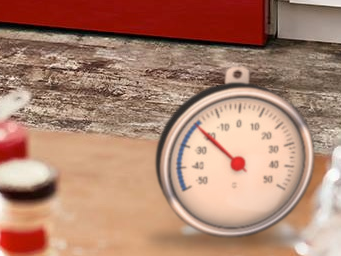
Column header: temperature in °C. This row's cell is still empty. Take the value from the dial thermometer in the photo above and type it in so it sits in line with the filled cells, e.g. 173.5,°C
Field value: -20,°C
